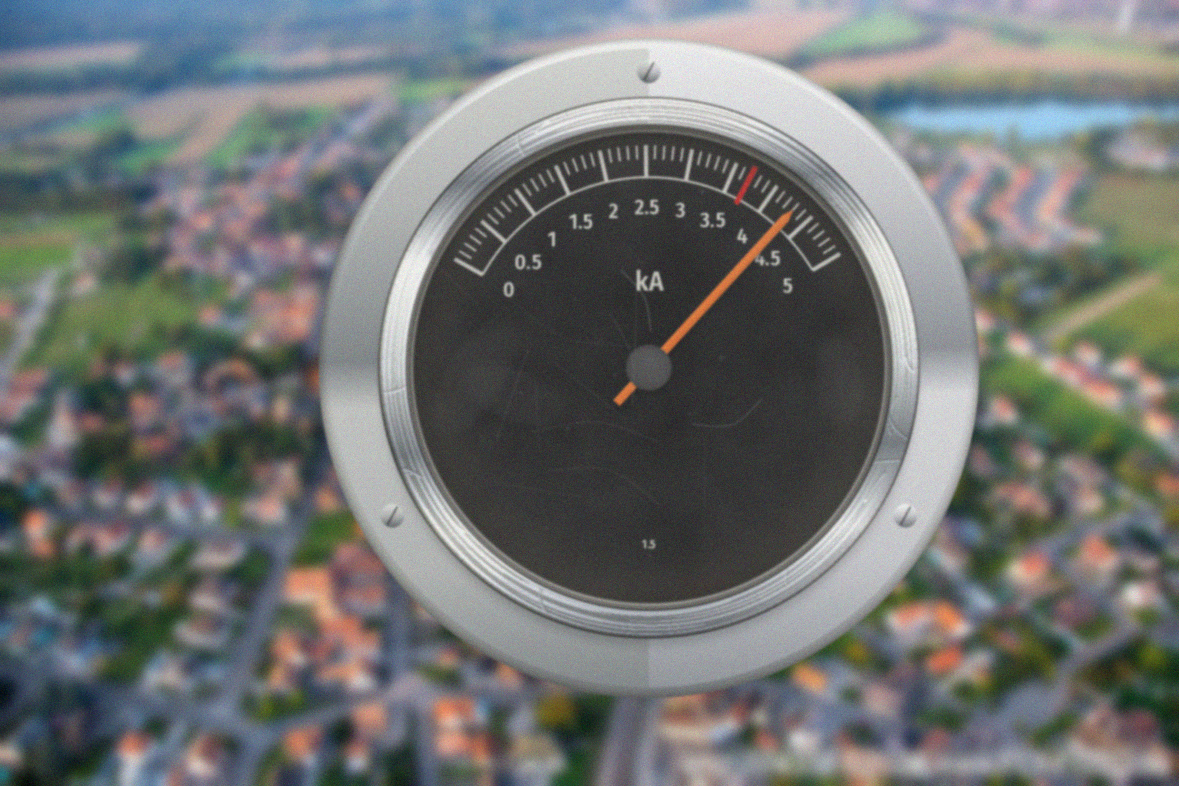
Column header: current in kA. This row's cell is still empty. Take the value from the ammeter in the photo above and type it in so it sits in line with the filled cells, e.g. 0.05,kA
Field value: 4.3,kA
